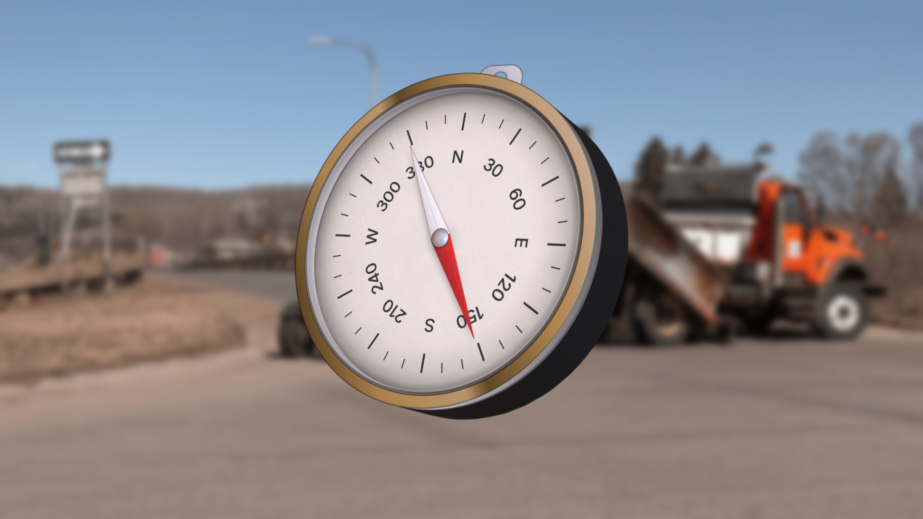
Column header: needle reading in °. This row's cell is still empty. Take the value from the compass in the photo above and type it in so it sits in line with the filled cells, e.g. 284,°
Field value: 150,°
